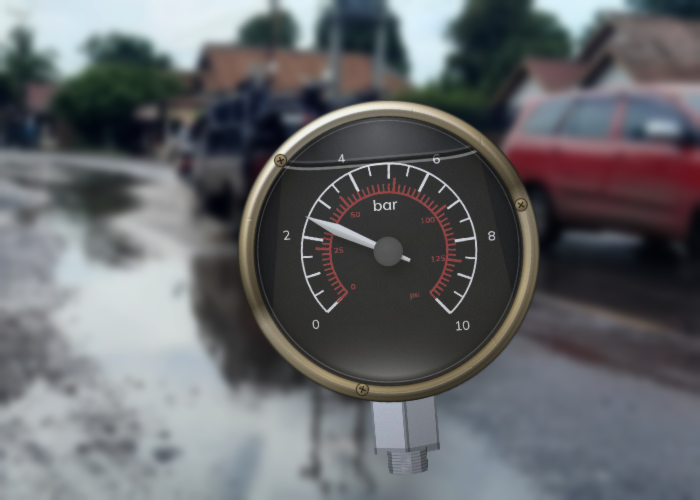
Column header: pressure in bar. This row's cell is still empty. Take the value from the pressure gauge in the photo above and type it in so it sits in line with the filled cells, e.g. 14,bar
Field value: 2.5,bar
